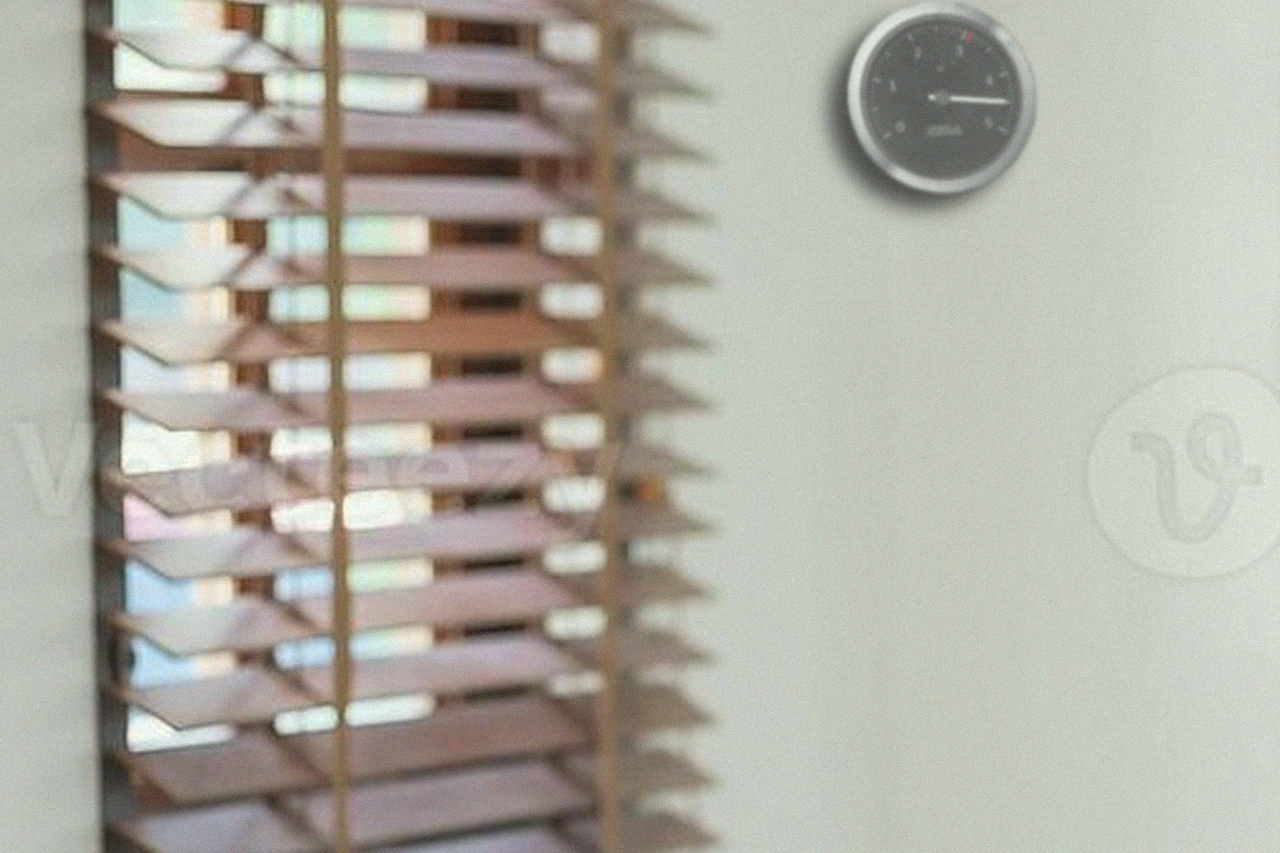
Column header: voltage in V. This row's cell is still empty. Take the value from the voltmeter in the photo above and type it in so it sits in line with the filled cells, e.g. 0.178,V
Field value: 4.5,V
